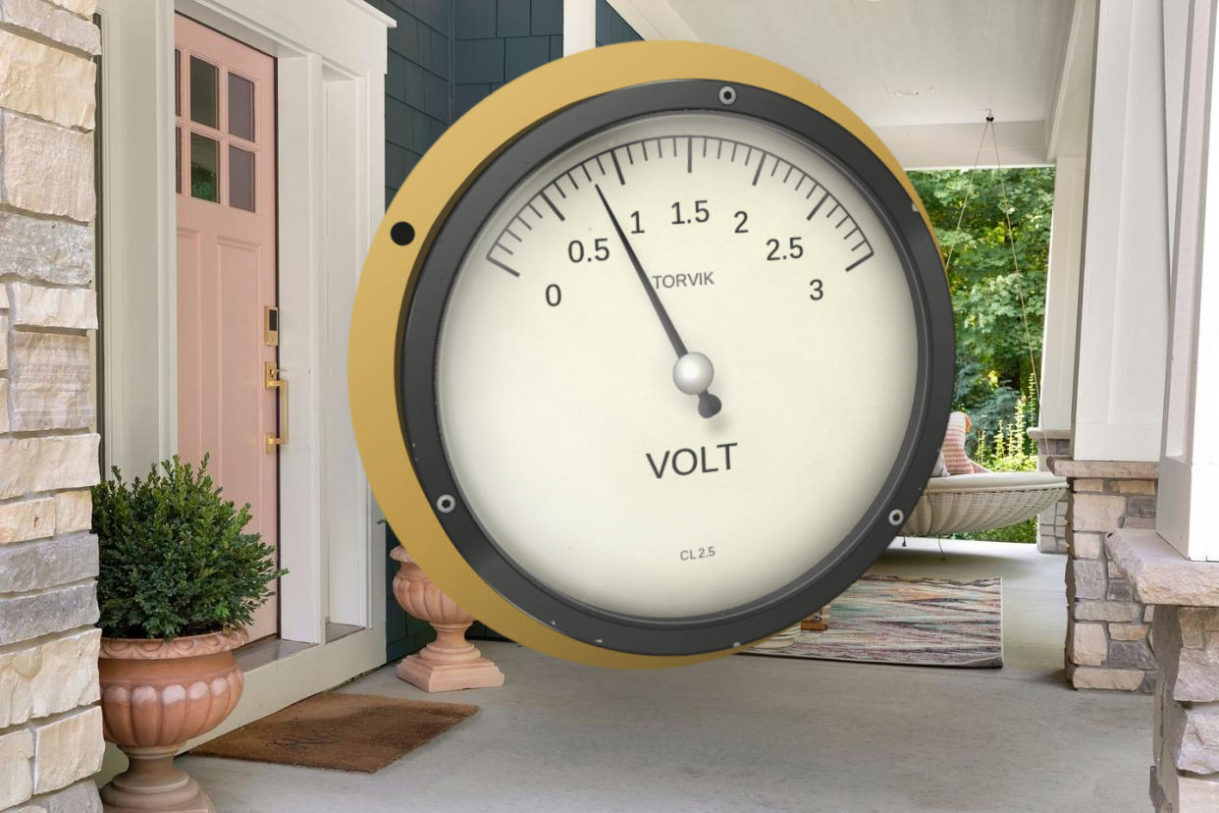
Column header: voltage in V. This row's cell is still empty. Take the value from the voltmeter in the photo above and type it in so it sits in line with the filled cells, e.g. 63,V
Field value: 0.8,V
